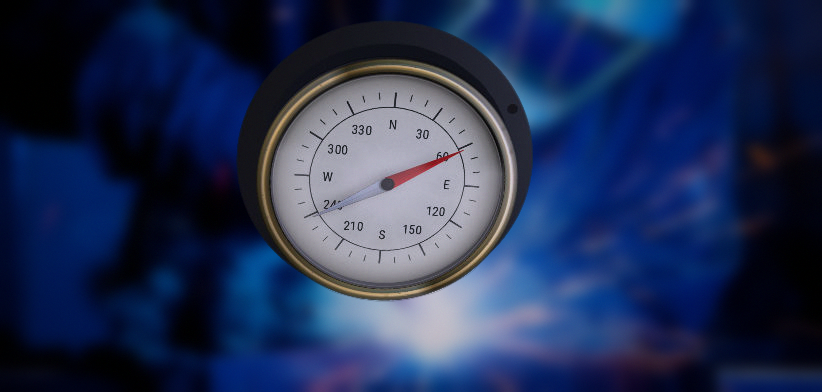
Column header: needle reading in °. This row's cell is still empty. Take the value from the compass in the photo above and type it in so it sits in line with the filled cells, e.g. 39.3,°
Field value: 60,°
